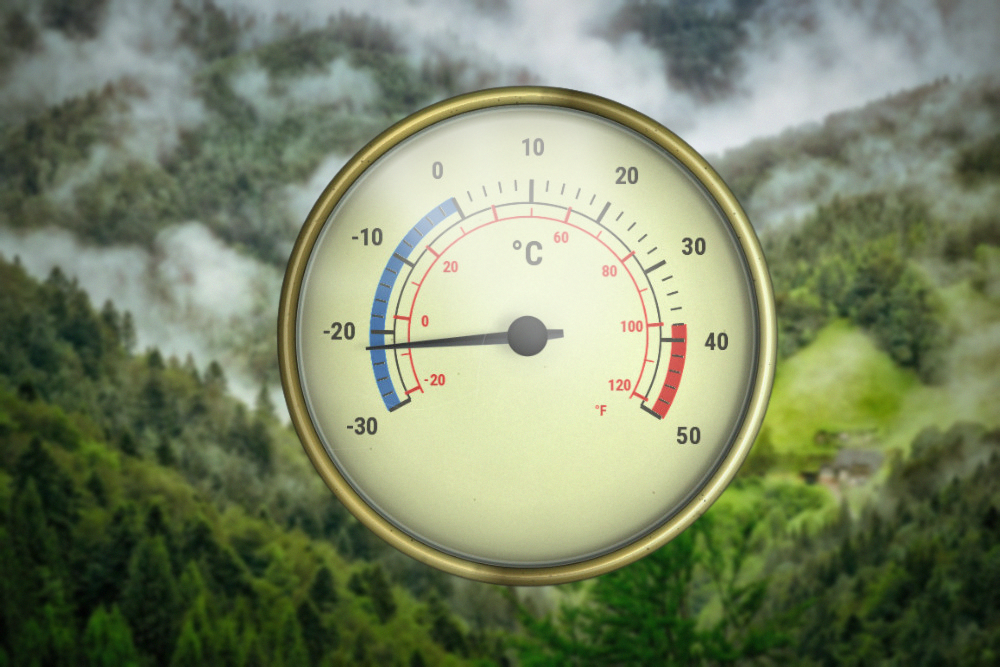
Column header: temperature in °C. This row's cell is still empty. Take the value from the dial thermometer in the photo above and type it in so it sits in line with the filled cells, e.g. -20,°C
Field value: -22,°C
